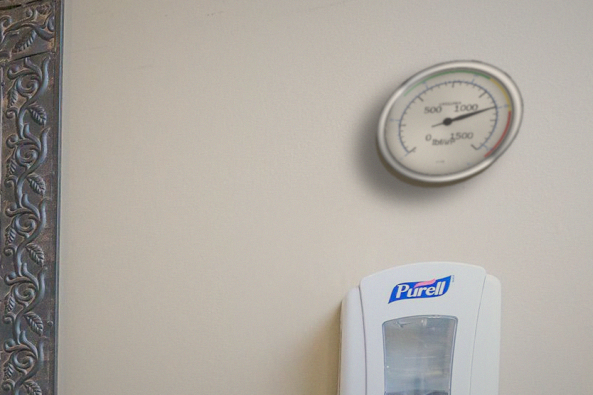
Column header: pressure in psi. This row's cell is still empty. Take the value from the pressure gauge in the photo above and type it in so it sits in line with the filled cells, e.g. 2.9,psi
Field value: 1150,psi
